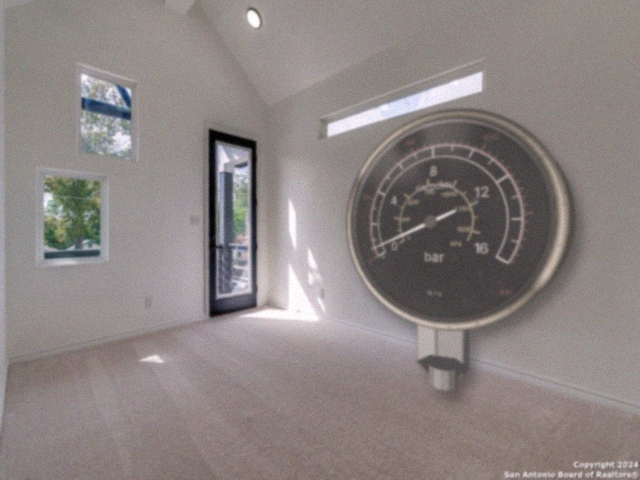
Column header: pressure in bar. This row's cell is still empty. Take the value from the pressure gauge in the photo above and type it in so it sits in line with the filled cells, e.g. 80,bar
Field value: 0.5,bar
